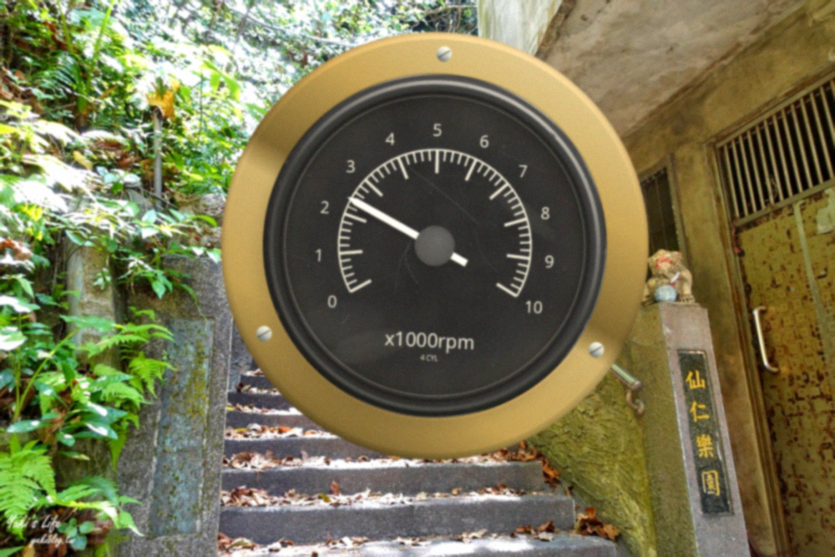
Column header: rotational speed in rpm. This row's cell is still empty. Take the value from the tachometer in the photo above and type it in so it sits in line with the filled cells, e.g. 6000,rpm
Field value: 2400,rpm
